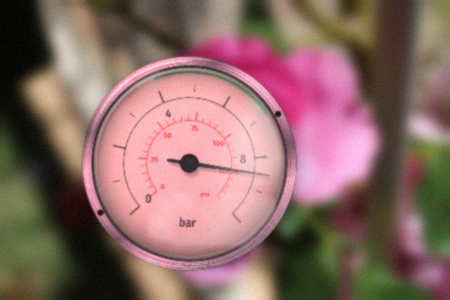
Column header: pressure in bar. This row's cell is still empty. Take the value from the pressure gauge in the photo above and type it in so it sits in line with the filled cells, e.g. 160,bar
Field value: 8.5,bar
